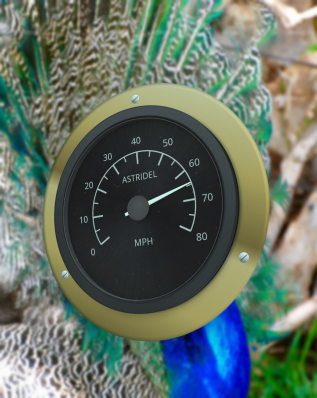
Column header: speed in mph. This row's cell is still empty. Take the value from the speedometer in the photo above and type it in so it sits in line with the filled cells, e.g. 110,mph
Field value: 65,mph
